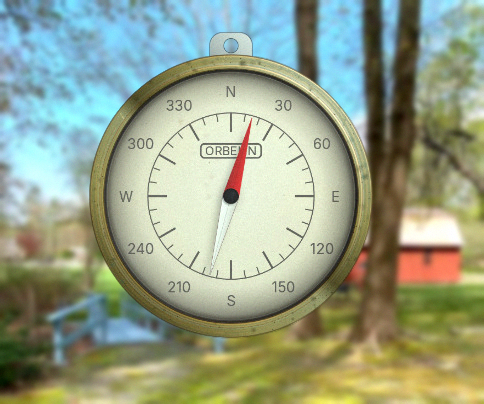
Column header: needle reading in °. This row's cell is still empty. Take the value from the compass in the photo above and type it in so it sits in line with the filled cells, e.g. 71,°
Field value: 15,°
